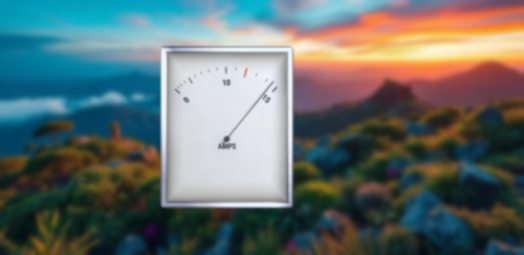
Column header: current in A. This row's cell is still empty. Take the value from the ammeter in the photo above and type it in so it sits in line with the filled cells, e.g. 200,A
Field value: 14.5,A
